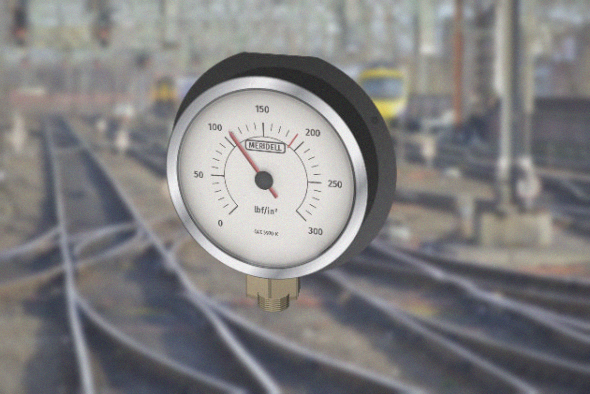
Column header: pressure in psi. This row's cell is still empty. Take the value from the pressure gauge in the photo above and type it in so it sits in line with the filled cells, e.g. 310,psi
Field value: 110,psi
